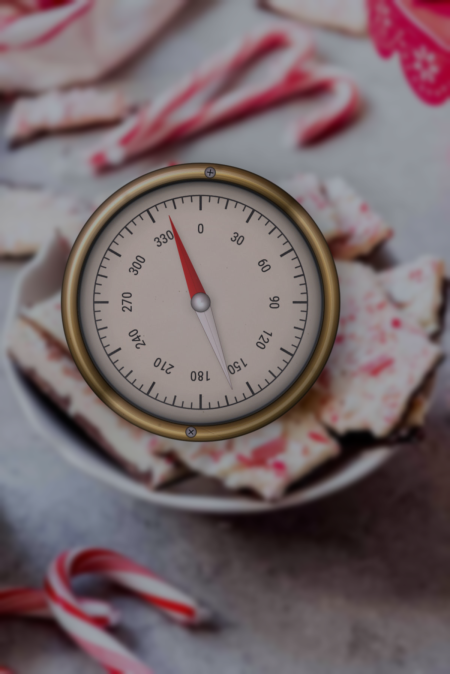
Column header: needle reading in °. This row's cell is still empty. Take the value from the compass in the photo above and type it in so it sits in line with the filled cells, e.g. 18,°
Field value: 340,°
